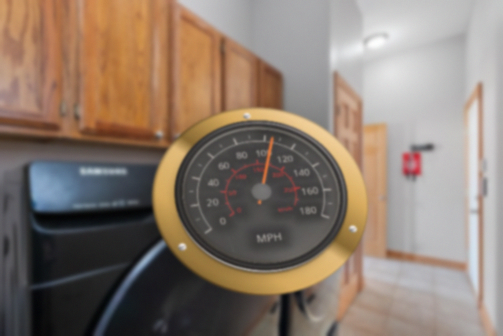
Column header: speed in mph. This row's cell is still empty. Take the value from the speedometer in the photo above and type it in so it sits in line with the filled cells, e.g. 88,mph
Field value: 105,mph
